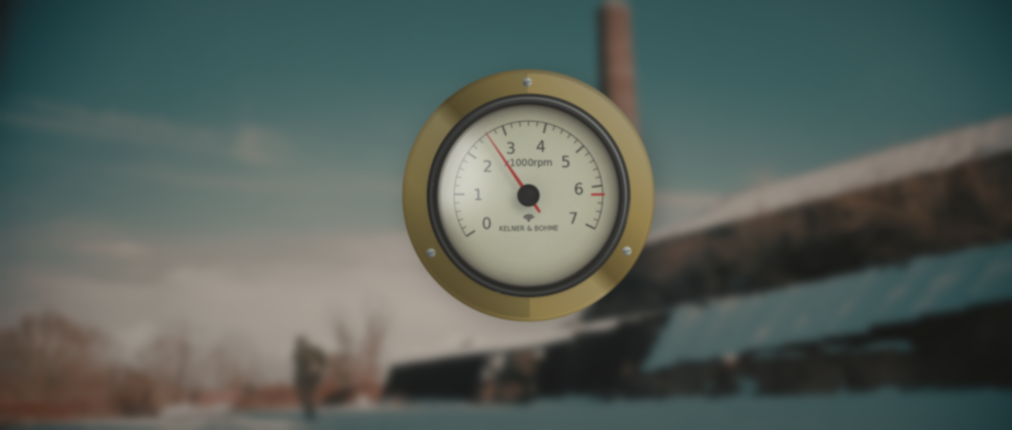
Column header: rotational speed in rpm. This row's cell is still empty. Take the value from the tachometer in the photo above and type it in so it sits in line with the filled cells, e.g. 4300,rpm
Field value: 2600,rpm
